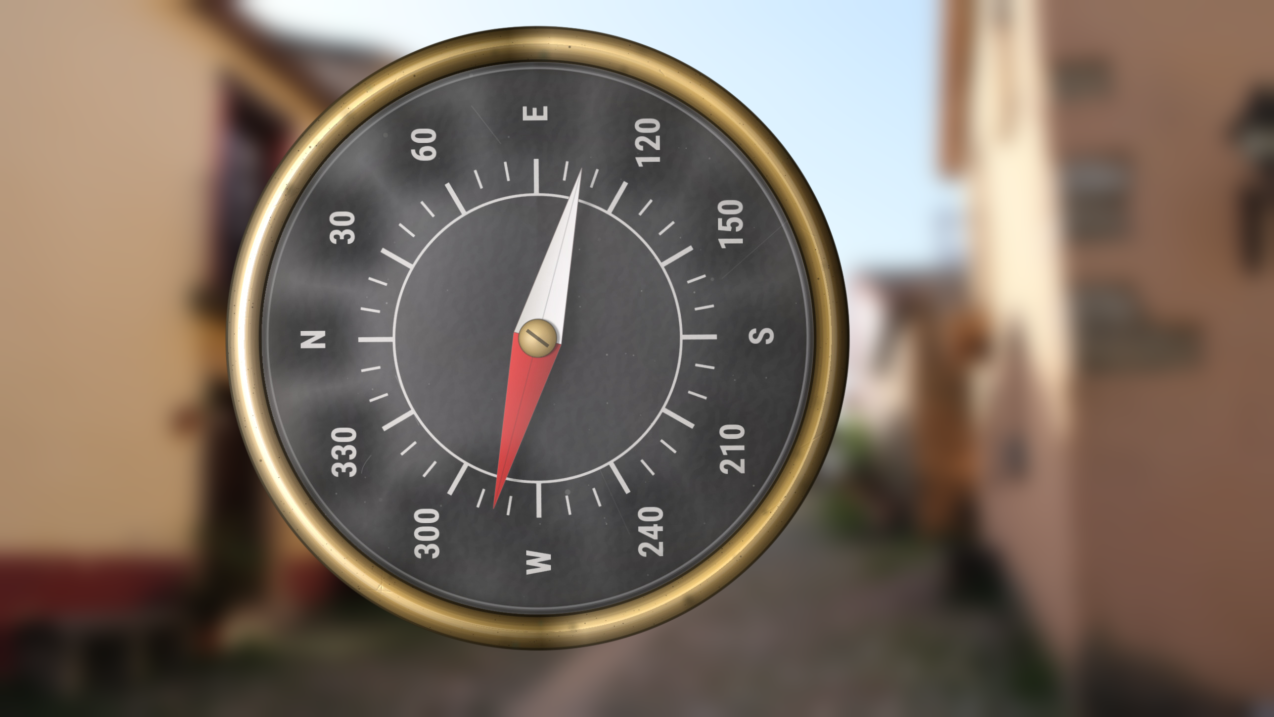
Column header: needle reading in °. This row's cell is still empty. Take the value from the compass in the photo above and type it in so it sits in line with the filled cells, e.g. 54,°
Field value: 285,°
